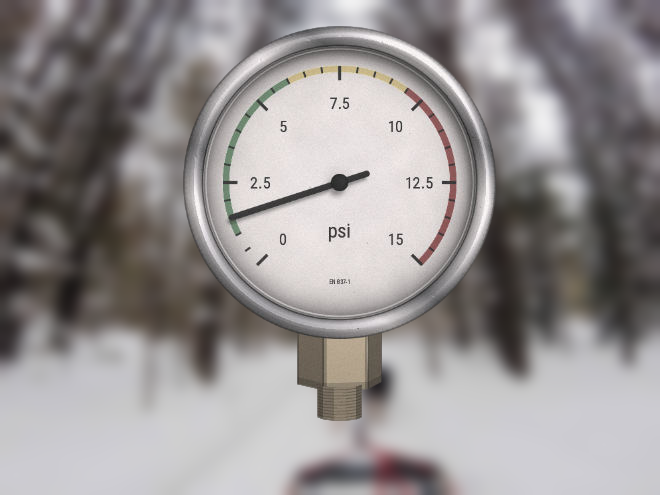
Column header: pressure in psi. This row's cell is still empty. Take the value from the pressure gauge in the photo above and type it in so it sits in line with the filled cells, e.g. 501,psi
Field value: 1.5,psi
